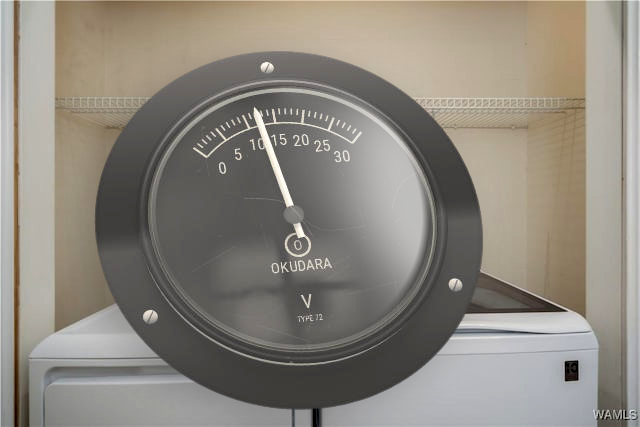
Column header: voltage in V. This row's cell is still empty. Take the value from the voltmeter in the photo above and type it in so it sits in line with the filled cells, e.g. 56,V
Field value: 12,V
